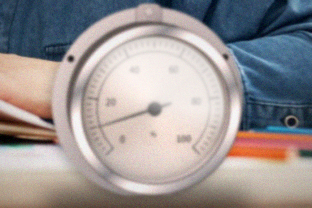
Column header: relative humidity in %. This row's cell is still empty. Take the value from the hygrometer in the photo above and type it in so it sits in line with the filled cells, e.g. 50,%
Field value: 10,%
